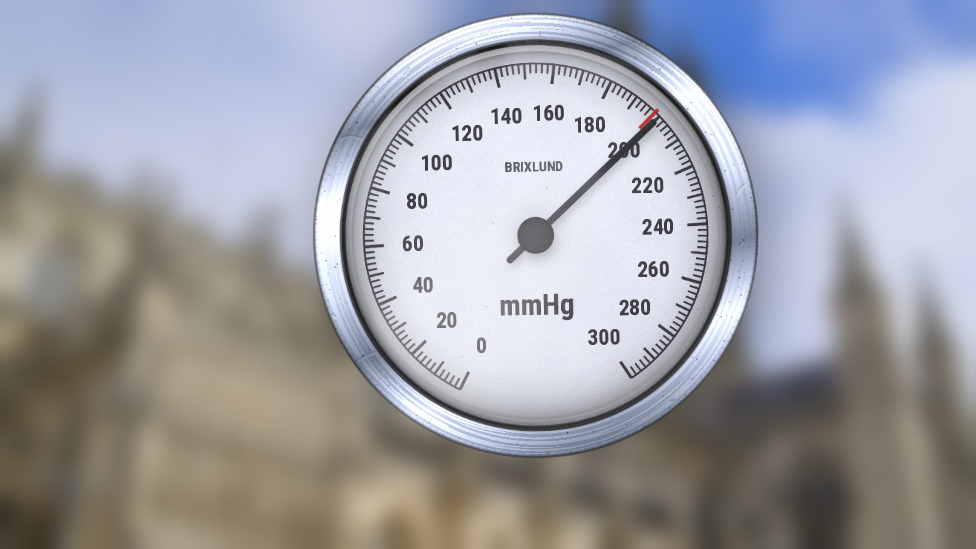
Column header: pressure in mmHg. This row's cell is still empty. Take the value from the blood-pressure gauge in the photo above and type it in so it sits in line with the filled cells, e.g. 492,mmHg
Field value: 200,mmHg
